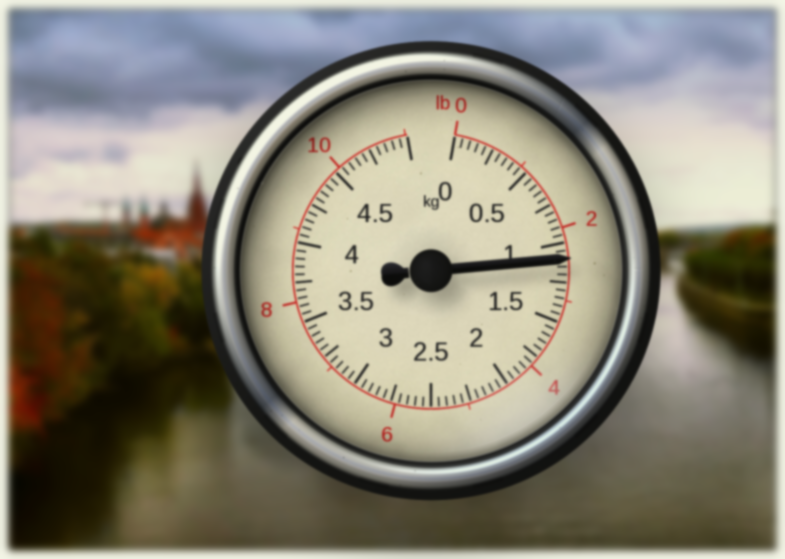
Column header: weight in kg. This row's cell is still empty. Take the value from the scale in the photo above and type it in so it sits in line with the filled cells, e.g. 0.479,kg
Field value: 1.1,kg
